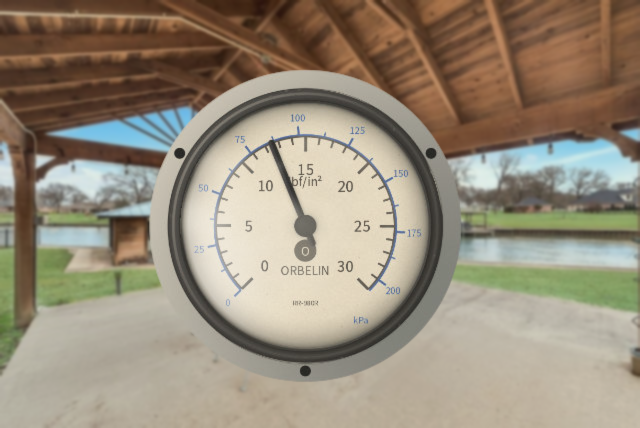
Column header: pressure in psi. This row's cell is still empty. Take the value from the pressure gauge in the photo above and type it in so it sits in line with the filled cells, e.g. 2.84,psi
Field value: 12.5,psi
